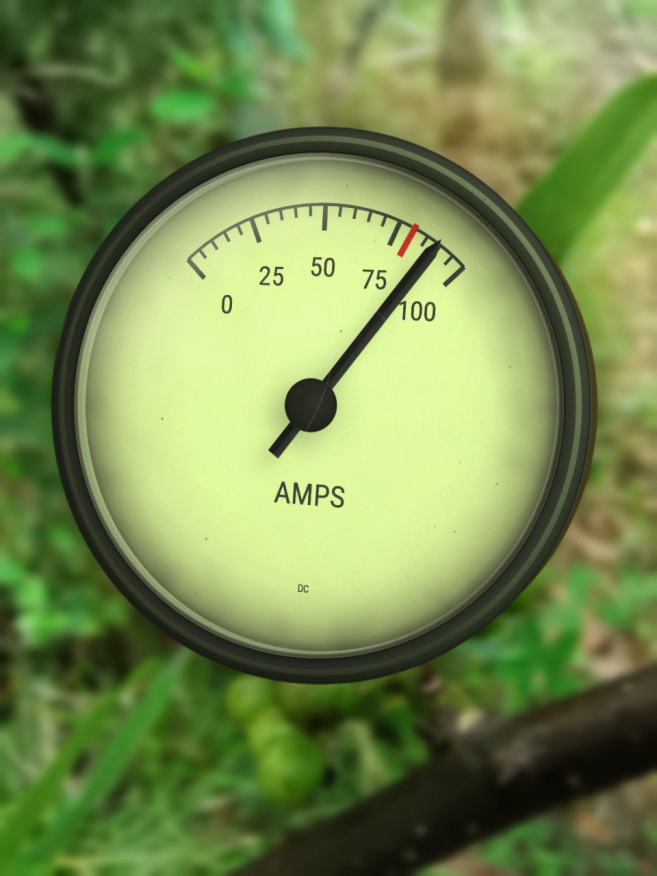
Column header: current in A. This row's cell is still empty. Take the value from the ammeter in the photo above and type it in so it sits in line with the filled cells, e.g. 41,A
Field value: 90,A
